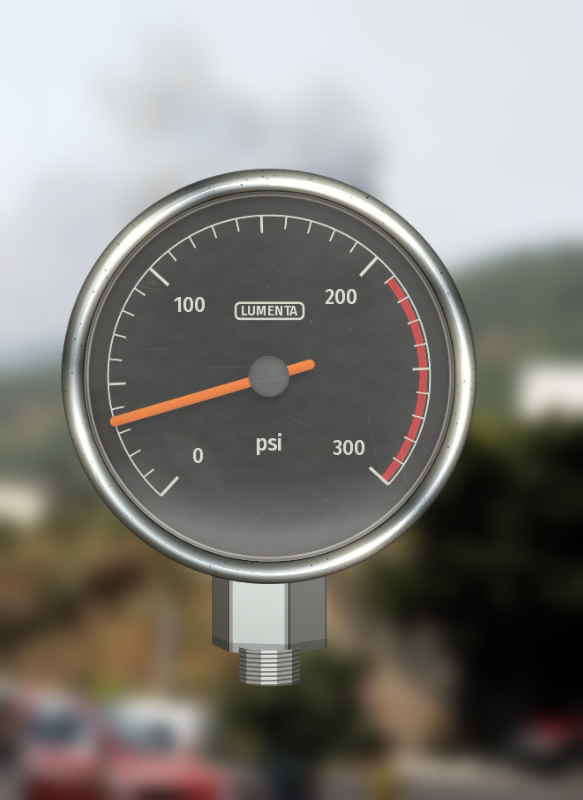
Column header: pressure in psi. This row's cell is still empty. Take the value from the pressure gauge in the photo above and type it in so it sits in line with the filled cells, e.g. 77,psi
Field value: 35,psi
